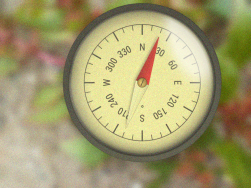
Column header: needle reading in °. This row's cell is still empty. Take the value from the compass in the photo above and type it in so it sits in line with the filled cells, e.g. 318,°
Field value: 20,°
